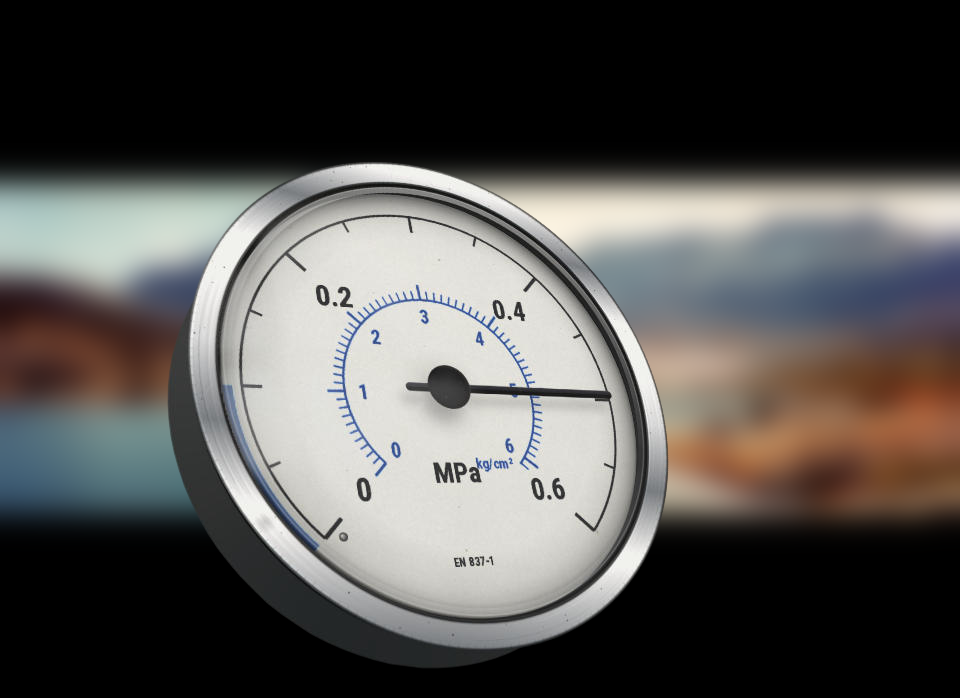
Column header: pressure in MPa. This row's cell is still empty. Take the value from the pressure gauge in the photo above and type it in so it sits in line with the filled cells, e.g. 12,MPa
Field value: 0.5,MPa
